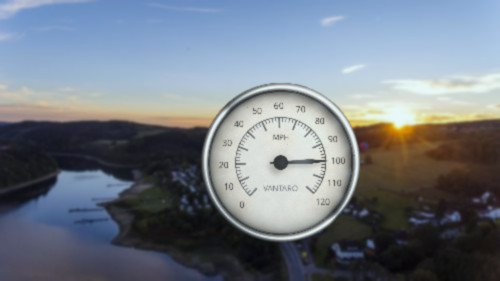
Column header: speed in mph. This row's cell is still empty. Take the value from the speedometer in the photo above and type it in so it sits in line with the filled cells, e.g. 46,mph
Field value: 100,mph
